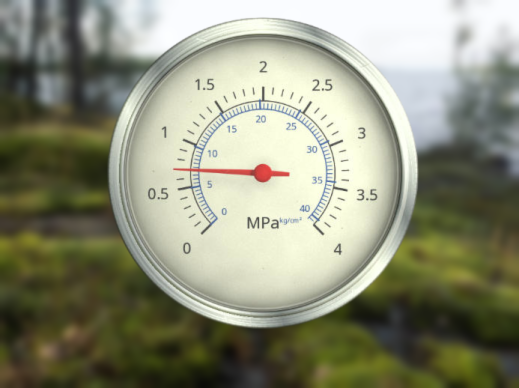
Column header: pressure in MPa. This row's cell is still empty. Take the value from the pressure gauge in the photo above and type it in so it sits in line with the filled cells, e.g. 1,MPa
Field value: 0.7,MPa
